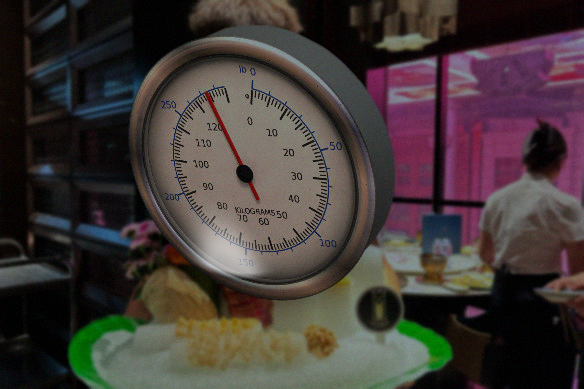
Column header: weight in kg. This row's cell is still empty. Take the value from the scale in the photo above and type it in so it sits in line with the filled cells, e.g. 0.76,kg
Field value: 125,kg
